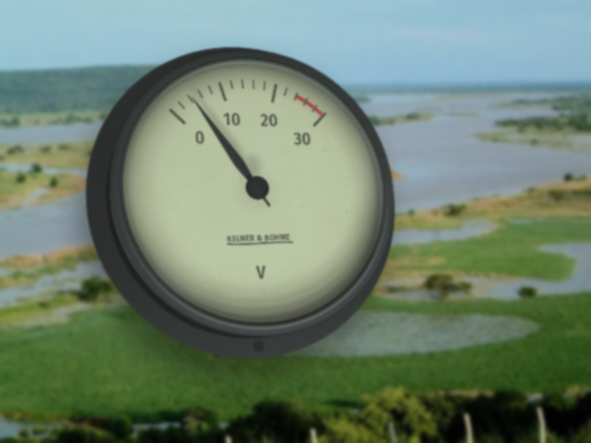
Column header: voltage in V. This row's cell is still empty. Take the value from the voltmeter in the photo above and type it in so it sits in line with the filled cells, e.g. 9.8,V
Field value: 4,V
